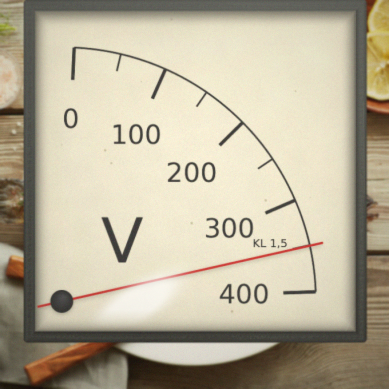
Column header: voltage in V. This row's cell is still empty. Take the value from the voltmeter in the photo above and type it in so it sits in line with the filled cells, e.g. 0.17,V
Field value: 350,V
